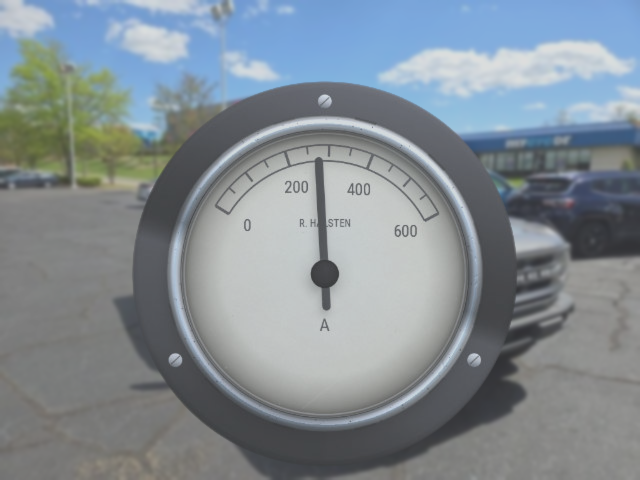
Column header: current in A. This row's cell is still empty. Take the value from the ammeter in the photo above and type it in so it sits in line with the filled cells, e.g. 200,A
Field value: 275,A
